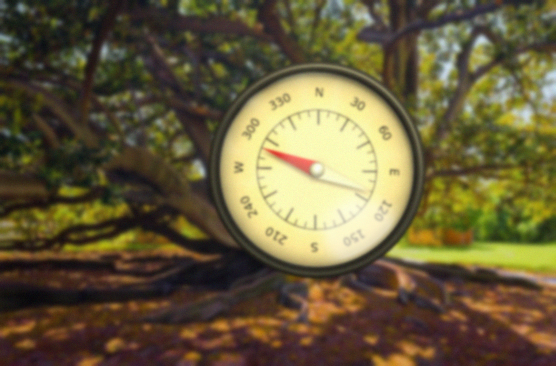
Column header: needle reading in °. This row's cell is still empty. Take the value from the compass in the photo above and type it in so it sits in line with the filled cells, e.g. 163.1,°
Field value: 290,°
